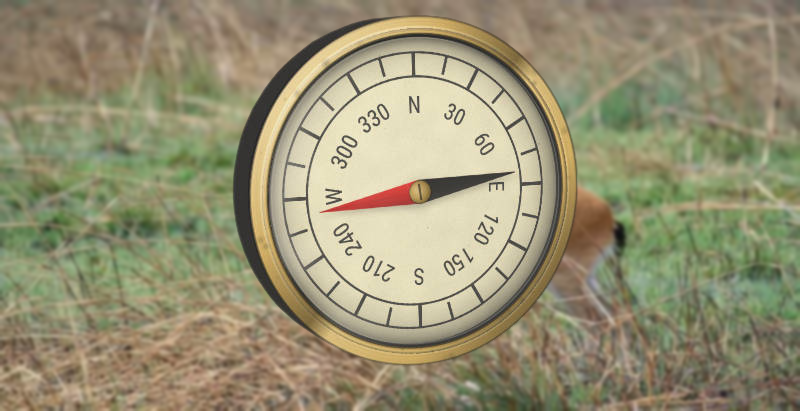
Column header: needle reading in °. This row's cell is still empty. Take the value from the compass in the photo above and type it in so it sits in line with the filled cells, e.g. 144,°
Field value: 262.5,°
